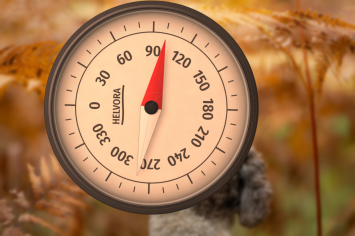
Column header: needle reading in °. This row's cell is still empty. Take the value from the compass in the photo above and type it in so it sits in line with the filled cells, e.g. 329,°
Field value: 100,°
